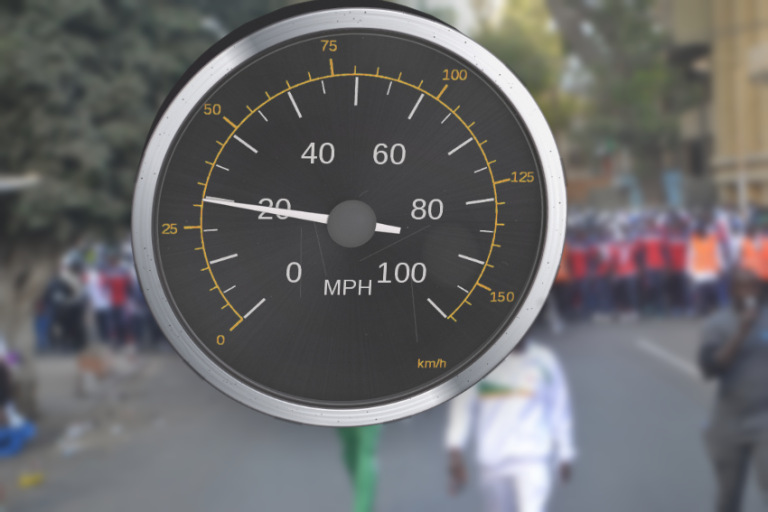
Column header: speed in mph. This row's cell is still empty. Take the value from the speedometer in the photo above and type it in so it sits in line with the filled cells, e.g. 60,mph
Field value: 20,mph
